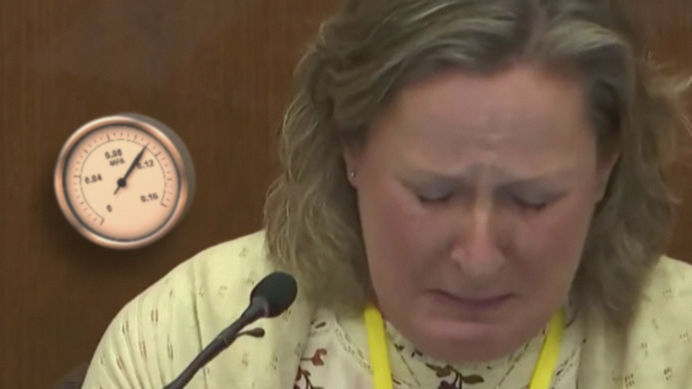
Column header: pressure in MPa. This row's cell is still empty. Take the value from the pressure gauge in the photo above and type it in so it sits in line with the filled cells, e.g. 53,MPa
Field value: 0.11,MPa
